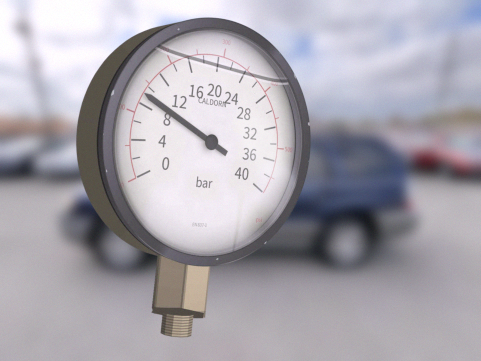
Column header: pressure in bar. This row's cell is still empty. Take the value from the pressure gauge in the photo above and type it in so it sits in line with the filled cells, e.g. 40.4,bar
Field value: 9,bar
